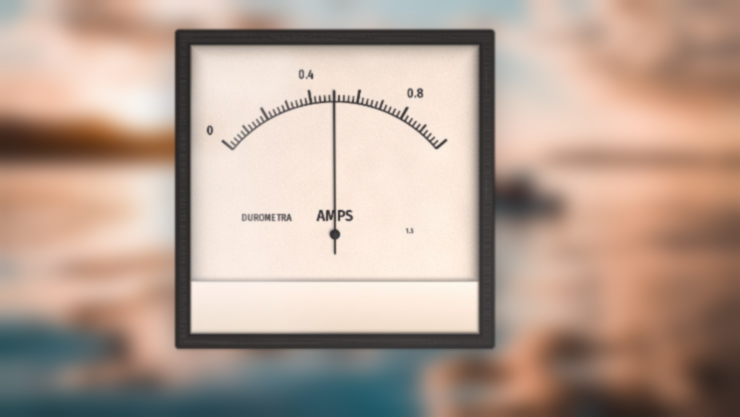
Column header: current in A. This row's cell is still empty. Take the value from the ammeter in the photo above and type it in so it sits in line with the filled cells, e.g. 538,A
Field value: 0.5,A
